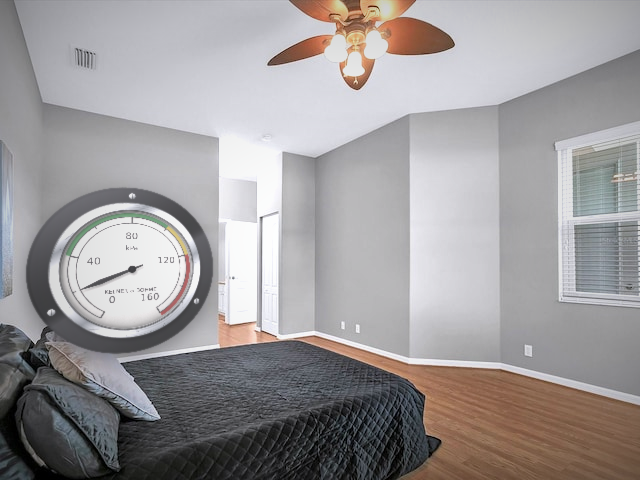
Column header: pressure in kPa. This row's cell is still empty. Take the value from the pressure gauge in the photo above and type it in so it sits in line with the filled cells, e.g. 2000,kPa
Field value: 20,kPa
